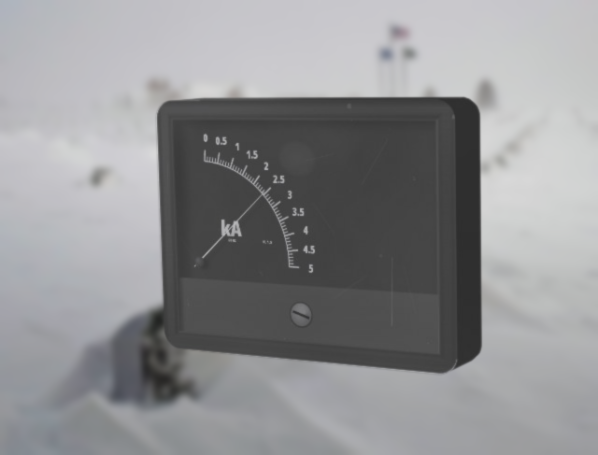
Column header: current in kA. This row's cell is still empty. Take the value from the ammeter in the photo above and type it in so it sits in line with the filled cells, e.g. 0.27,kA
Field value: 2.5,kA
